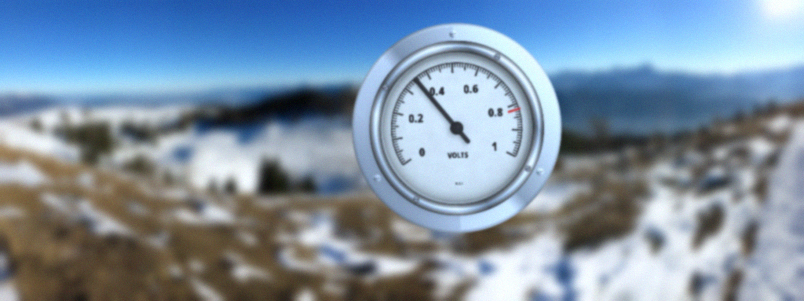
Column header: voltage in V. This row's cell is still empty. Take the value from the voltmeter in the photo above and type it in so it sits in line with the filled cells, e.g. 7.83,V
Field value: 0.35,V
